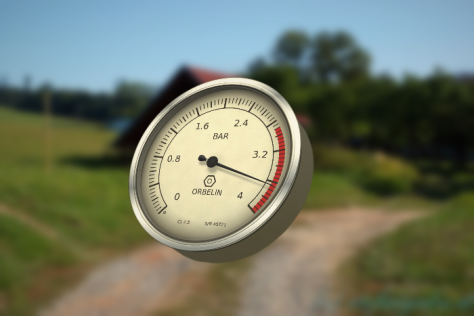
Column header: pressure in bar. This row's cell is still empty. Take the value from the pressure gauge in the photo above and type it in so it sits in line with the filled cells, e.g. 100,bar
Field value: 3.65,bar
